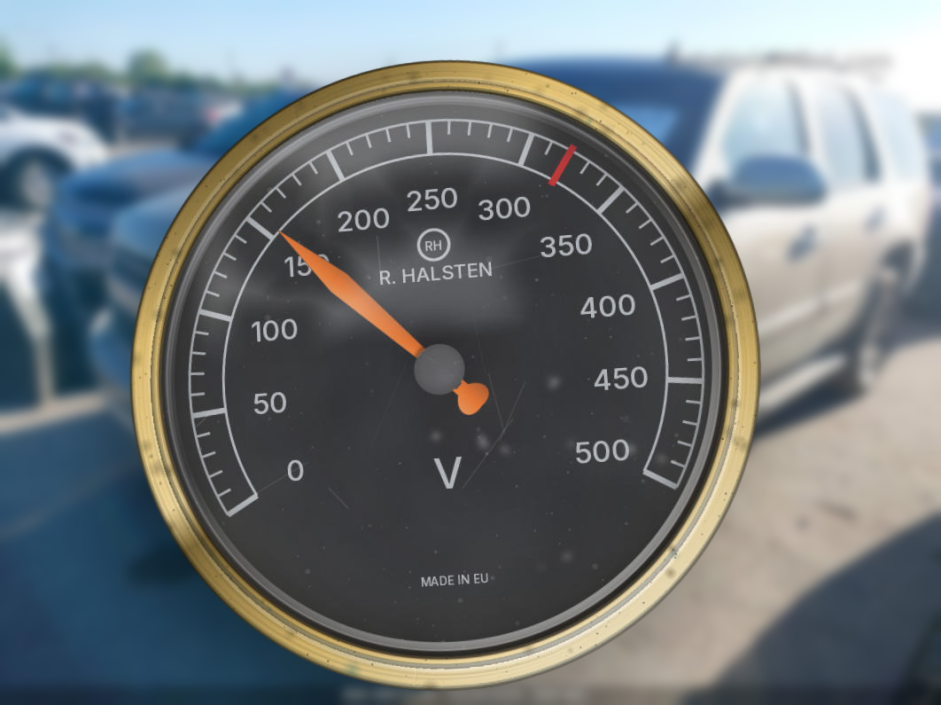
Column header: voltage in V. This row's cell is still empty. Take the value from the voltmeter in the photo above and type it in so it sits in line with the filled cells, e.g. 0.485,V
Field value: 155,V
